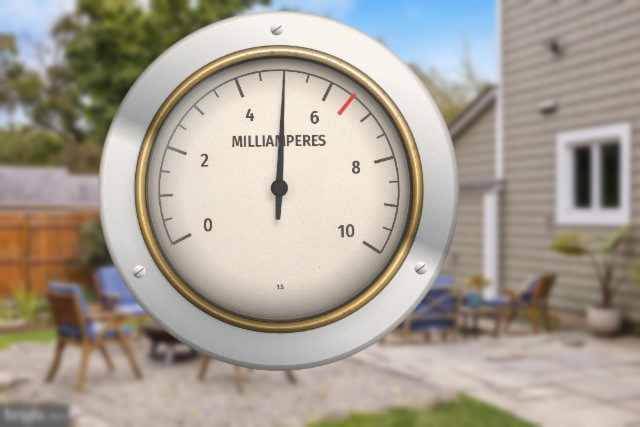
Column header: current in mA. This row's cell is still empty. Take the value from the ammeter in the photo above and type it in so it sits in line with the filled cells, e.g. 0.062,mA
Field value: 5,mA
